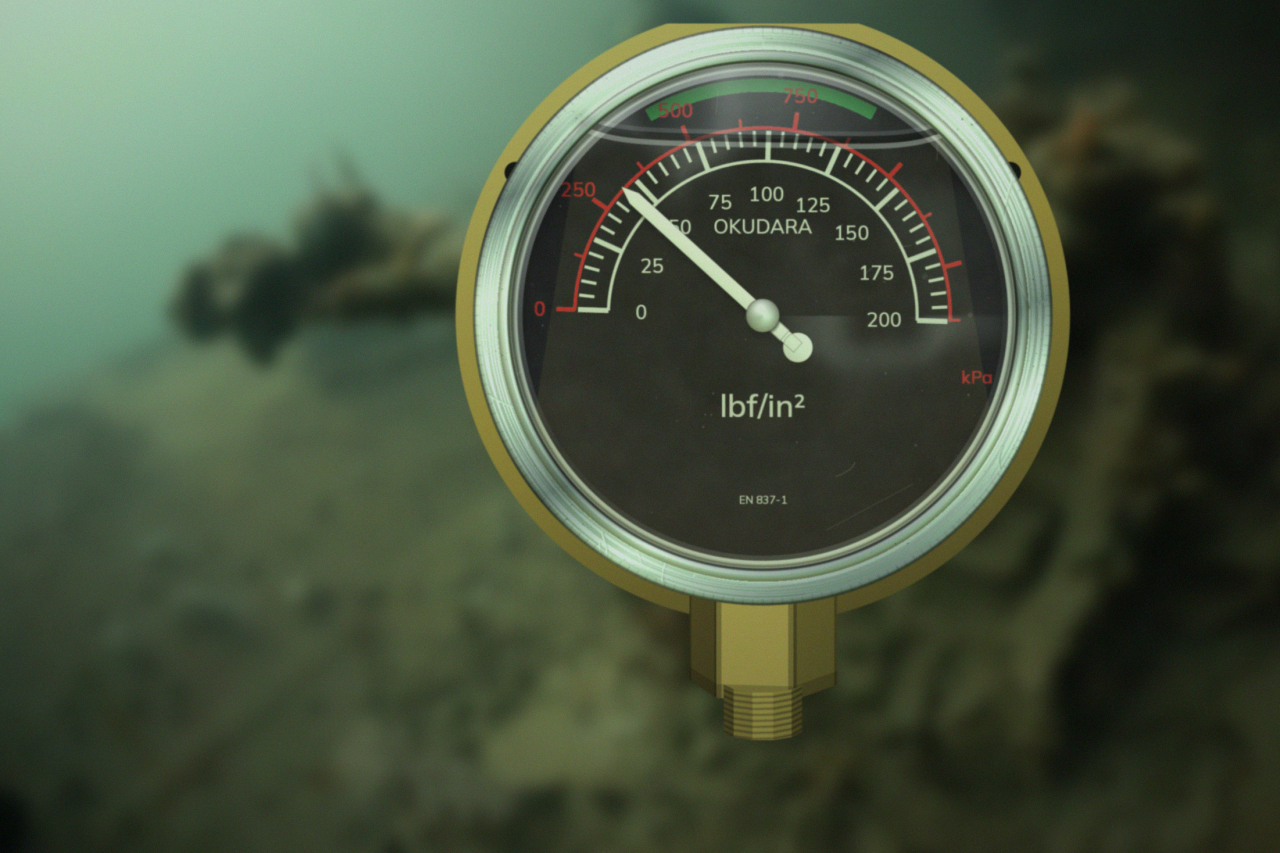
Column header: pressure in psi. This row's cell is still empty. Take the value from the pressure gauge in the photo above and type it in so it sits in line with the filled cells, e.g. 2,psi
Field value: 45,psi
